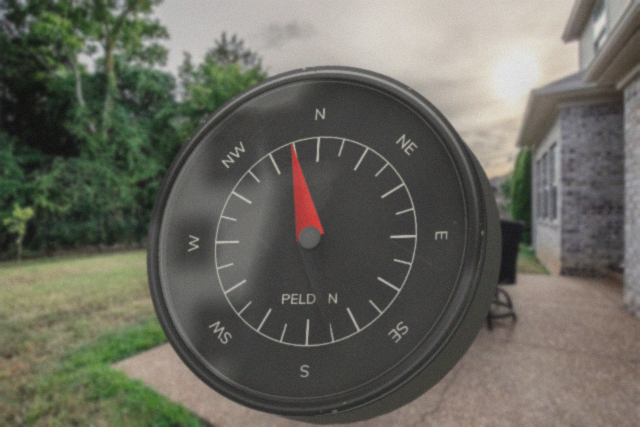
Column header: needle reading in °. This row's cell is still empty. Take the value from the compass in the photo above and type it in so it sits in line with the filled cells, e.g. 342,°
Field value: 345,°
